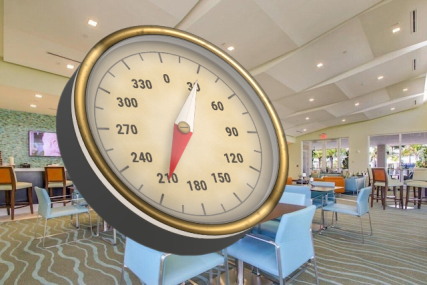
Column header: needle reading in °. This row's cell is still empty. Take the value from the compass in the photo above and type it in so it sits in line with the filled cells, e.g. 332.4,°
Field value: 210,°
